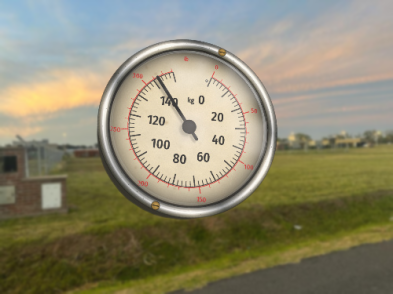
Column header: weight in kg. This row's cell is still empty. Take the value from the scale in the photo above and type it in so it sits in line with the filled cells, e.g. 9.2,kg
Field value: 142,kg
